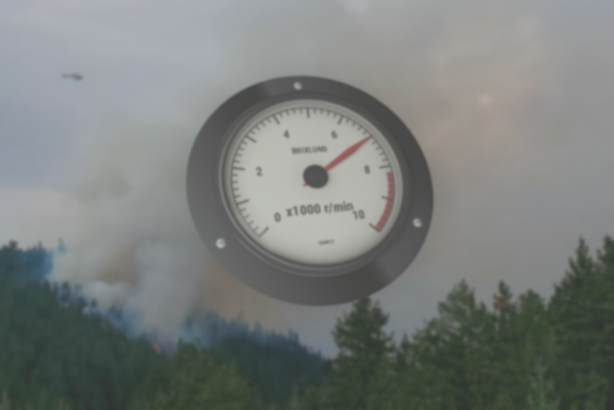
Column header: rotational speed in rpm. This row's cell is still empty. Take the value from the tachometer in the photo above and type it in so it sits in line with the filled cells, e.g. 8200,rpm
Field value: 7000,rpm
